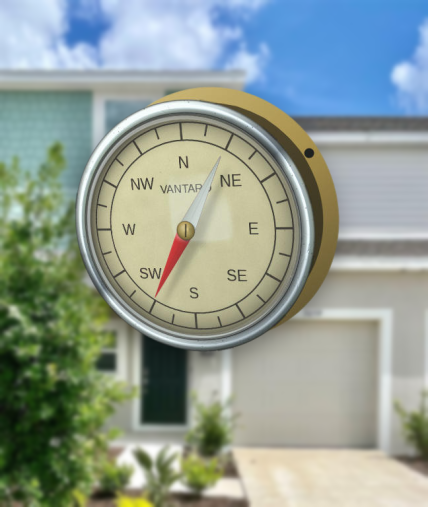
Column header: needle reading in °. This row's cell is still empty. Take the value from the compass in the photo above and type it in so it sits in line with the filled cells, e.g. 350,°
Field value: 210,°
